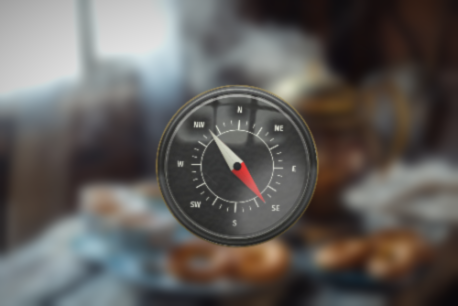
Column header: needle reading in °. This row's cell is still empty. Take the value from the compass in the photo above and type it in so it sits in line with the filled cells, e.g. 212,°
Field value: 140,°
